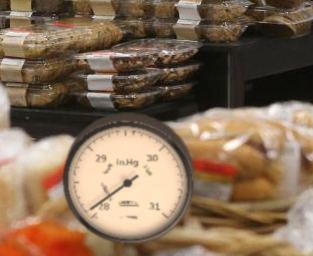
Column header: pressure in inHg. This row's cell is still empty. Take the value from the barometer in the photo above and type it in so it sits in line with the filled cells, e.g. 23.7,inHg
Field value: 28.1,inHg
